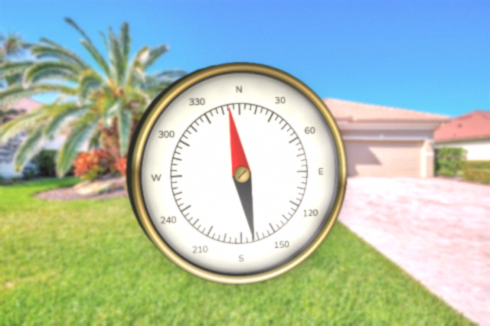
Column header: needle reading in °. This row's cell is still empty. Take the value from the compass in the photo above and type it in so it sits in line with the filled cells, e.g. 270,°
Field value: 350,°
